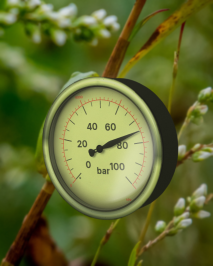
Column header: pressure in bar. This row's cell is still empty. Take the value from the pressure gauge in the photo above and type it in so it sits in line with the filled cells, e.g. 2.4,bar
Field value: 75,bar
